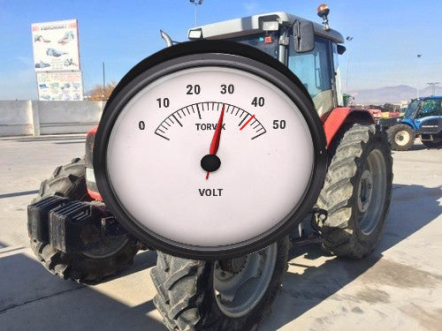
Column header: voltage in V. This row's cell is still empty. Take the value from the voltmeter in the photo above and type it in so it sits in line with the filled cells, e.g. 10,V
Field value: 30,V
